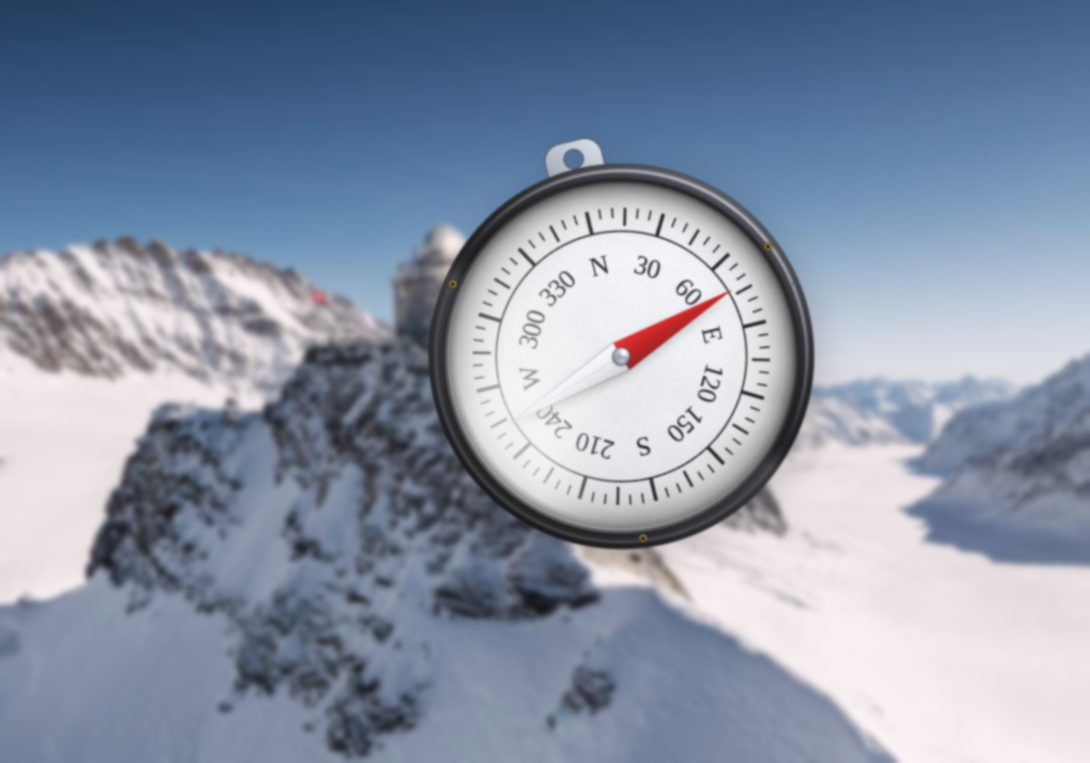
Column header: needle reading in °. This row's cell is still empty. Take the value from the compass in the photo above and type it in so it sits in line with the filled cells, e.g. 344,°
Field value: 72.5,°
